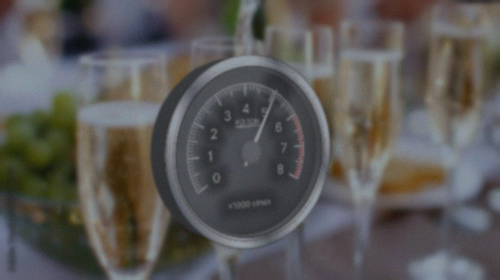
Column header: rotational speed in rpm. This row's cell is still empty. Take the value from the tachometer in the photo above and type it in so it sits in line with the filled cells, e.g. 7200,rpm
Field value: 5000,rpm
